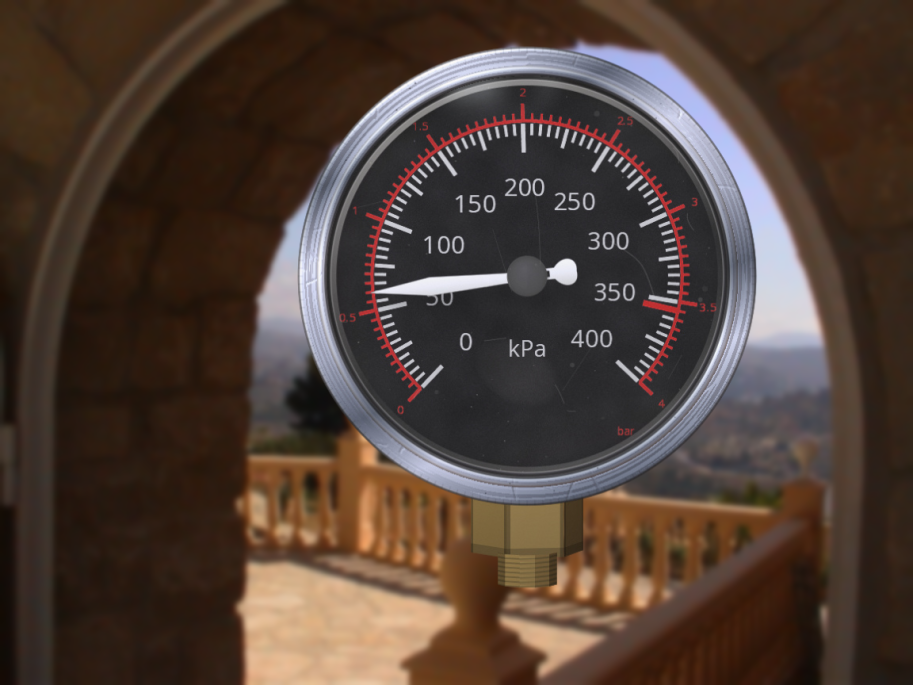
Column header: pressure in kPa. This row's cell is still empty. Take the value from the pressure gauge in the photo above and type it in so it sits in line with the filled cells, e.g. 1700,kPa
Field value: 60,kPa
